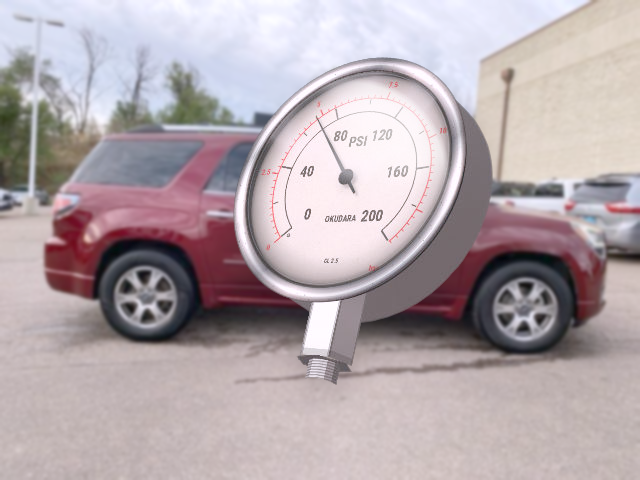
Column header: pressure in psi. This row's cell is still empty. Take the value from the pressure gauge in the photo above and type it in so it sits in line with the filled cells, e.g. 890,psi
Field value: 70,psi
